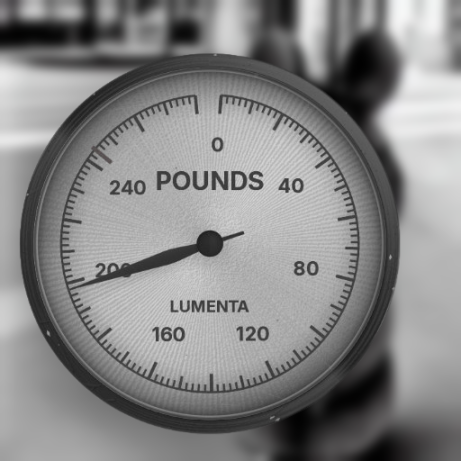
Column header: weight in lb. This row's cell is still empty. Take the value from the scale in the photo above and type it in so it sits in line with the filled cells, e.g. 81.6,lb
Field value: 198,lb
